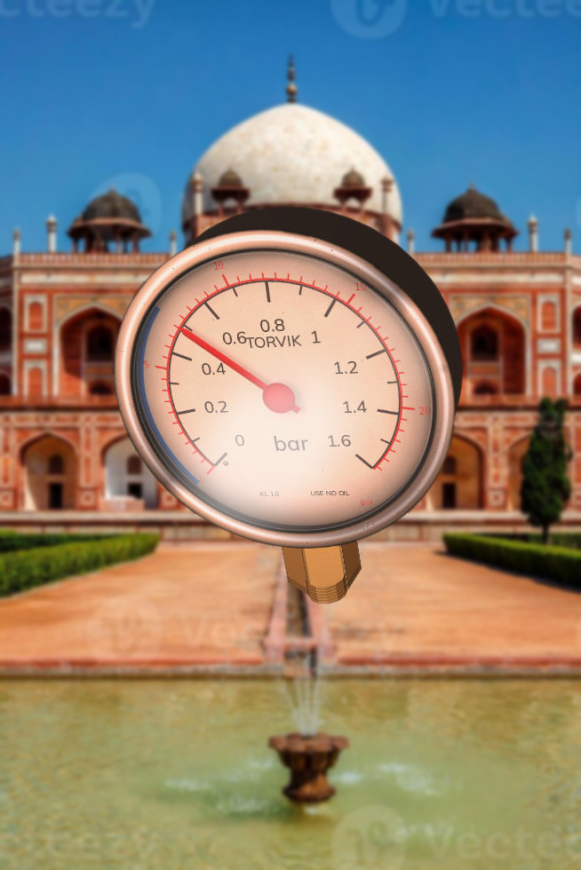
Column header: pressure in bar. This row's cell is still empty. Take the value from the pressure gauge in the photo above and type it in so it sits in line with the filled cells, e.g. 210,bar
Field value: 0.5,bar
